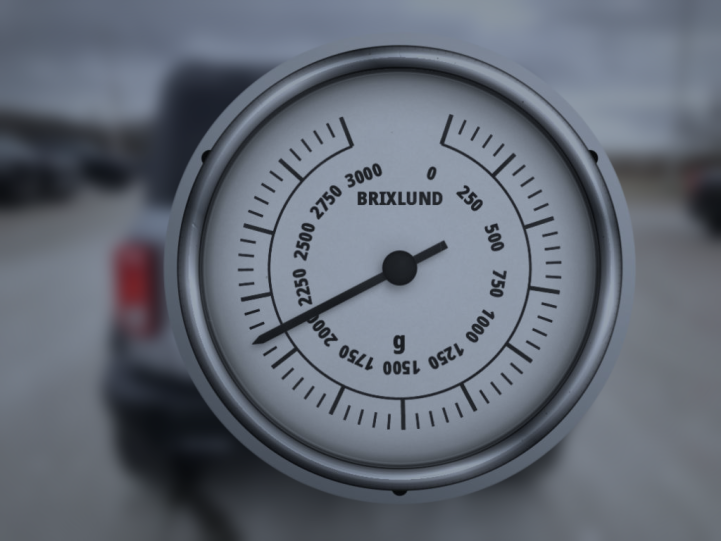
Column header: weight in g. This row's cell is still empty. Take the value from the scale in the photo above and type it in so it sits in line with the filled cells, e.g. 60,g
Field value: 2100,g
